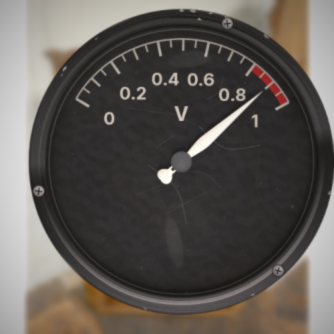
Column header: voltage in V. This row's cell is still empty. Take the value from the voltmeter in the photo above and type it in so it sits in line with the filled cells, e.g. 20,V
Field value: 0.9,V
